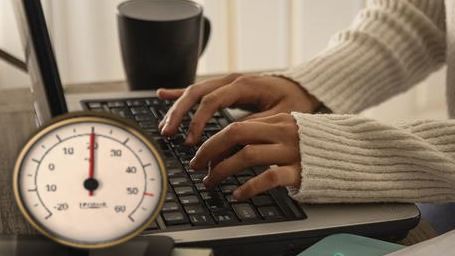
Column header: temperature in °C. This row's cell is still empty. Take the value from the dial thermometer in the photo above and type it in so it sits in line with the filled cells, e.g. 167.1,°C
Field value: 20,°C
